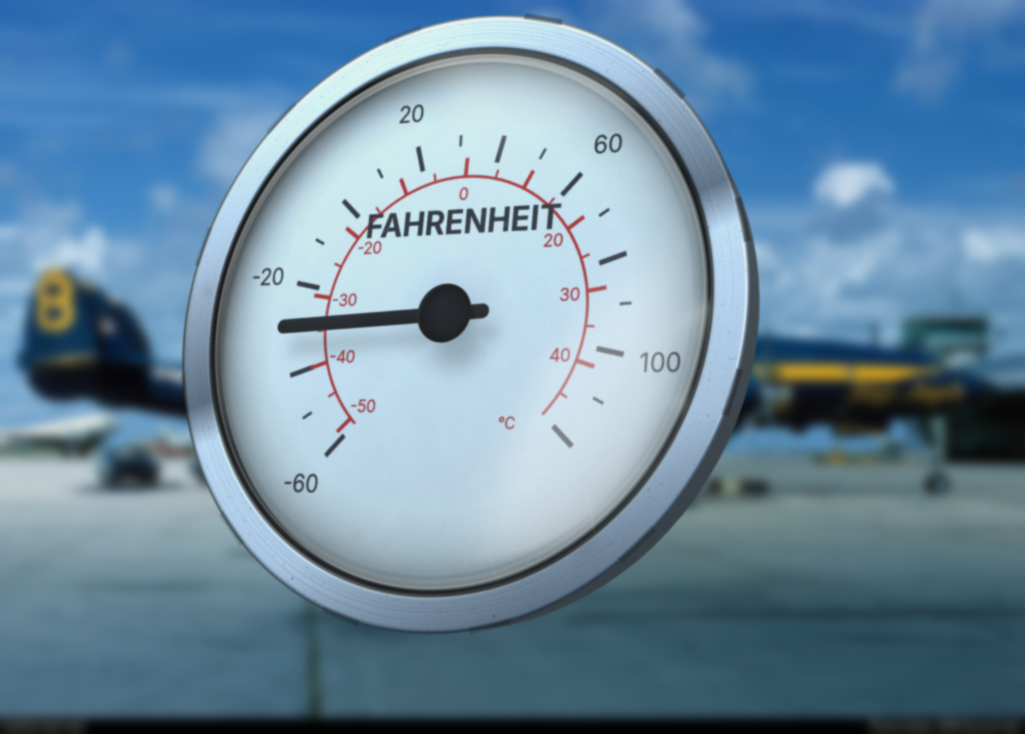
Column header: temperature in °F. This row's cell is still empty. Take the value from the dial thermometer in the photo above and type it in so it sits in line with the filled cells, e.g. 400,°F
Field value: -30,°F
